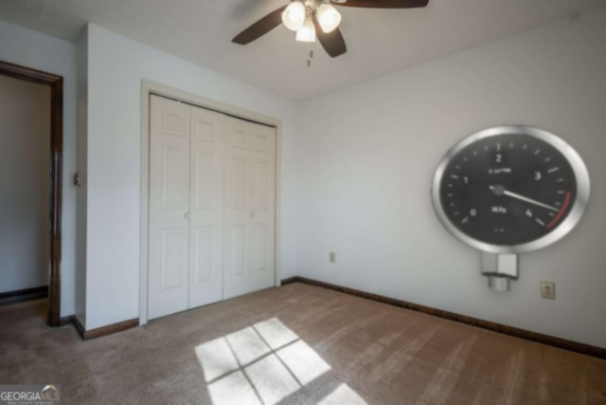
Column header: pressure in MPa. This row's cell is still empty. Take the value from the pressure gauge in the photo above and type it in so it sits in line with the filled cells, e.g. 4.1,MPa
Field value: 3.7,MPa
